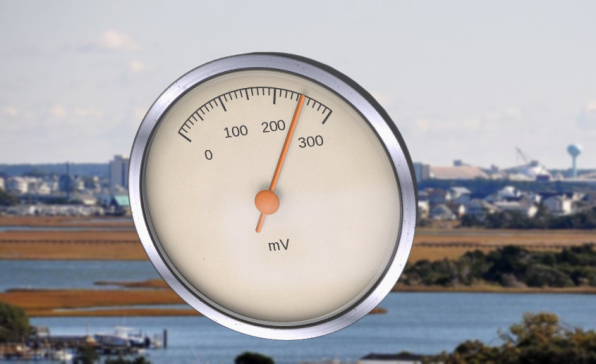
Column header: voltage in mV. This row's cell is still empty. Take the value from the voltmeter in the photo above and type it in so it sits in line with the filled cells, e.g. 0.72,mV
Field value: 250,mV
